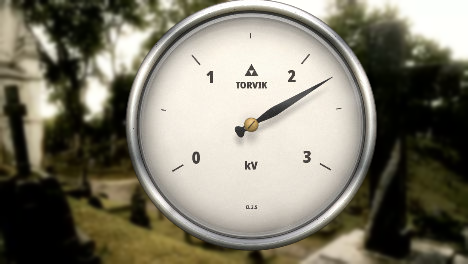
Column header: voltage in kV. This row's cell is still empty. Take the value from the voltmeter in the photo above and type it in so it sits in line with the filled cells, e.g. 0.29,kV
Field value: 2.25,kV
